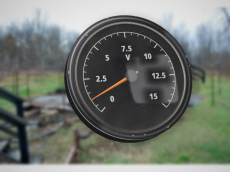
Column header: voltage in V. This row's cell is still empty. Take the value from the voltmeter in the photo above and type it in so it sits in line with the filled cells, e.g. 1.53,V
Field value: 1,V
